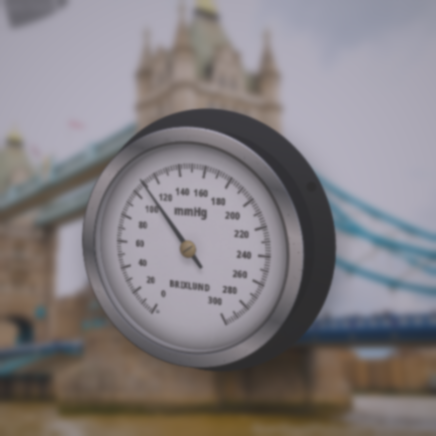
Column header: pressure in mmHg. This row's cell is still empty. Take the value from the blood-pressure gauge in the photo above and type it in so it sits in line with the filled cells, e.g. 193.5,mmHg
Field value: 110,mmHg
